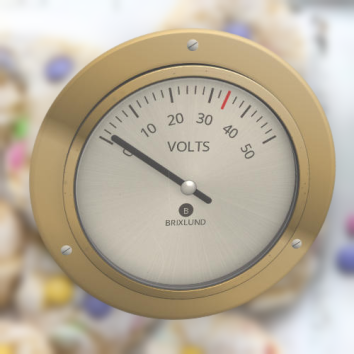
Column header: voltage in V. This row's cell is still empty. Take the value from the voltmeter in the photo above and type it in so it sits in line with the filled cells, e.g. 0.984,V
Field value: 2,V
